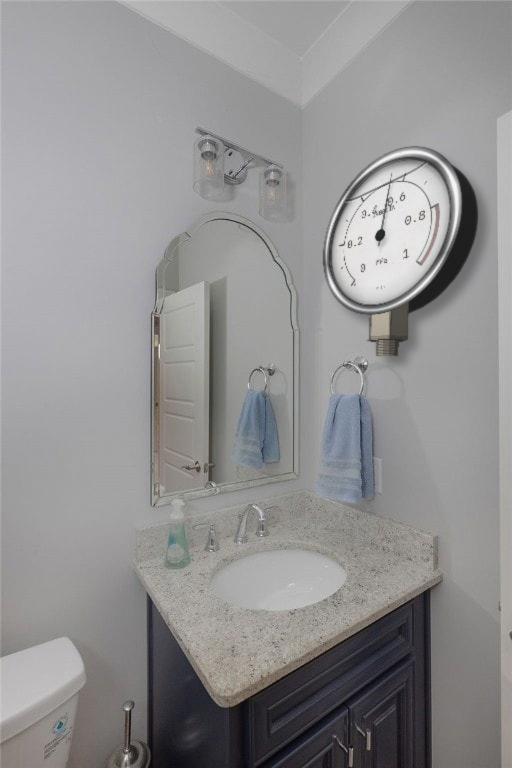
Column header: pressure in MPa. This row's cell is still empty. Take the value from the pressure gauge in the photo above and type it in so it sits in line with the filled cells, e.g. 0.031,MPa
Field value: 0.55,MPa
